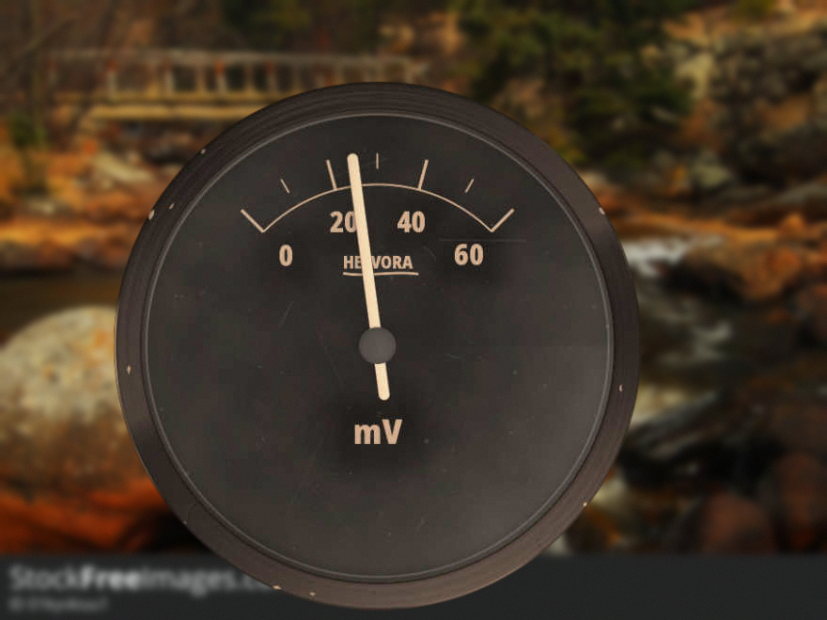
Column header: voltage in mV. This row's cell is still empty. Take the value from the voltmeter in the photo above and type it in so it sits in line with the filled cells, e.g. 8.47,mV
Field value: 25,mV
